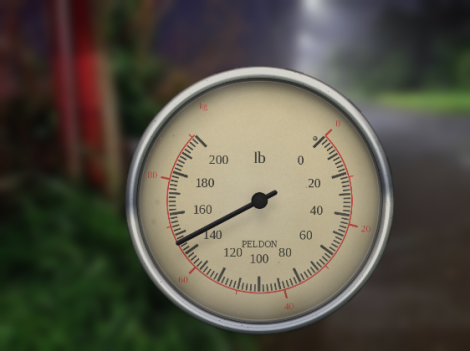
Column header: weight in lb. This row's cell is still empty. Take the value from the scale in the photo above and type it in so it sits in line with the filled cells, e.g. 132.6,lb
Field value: 146,lb
